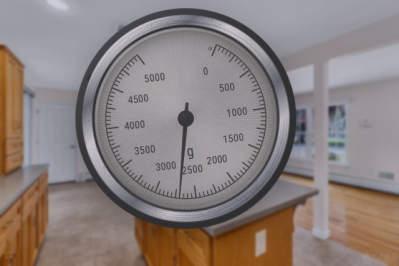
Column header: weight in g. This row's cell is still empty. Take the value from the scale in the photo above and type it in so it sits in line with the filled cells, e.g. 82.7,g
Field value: 2700,g
